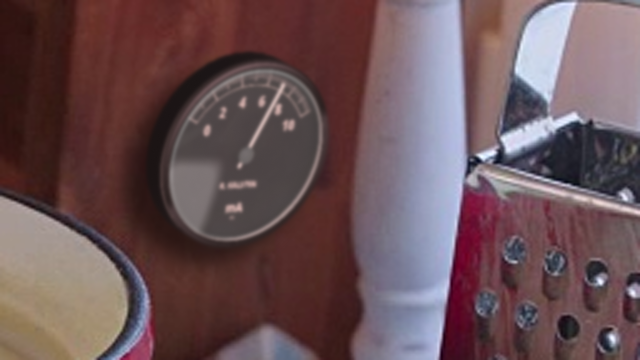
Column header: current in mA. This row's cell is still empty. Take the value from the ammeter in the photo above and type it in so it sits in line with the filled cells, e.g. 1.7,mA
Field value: 7,mA
